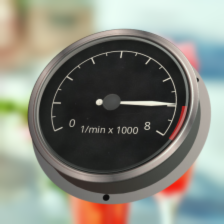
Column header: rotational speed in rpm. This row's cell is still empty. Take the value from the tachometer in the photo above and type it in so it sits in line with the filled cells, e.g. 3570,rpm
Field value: 7000,rpm
